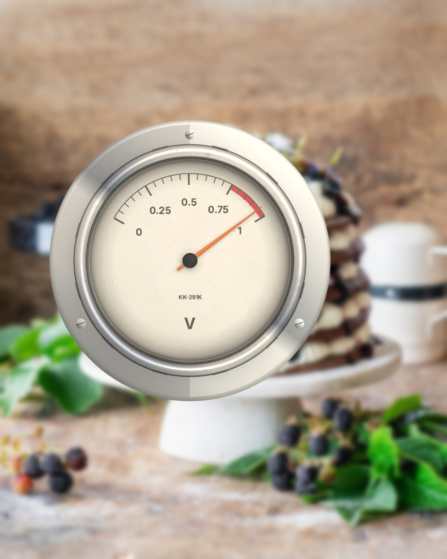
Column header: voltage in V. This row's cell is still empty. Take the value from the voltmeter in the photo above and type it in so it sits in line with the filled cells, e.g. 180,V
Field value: 0.95,V
